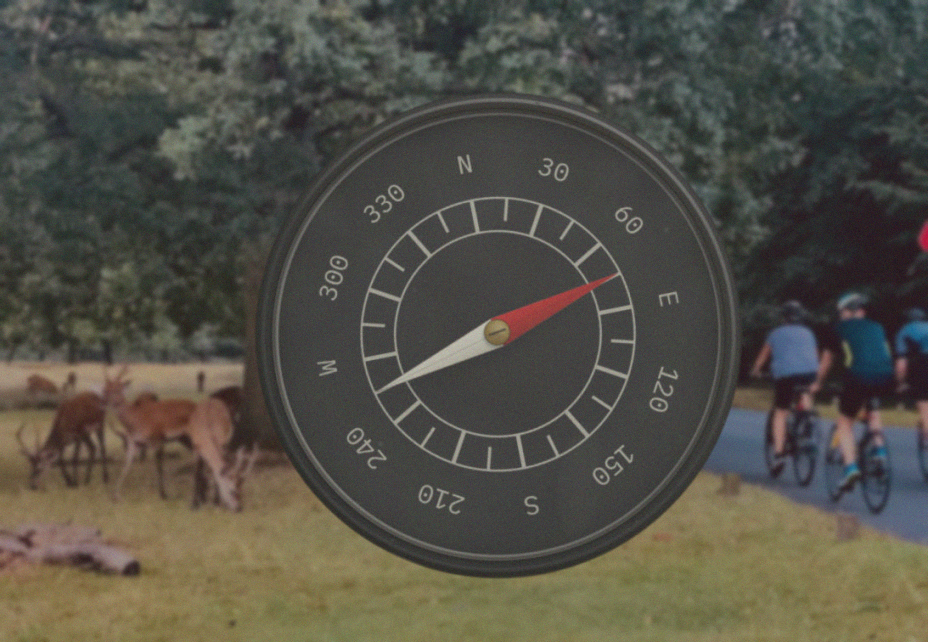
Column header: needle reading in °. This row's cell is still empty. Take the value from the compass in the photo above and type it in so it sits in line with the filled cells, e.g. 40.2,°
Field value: 75,°
